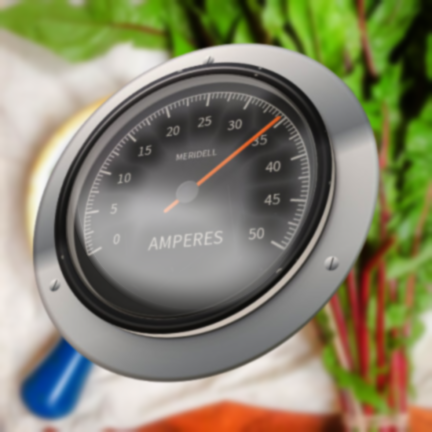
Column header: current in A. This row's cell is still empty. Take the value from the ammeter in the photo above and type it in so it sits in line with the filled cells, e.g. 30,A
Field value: 35,A
